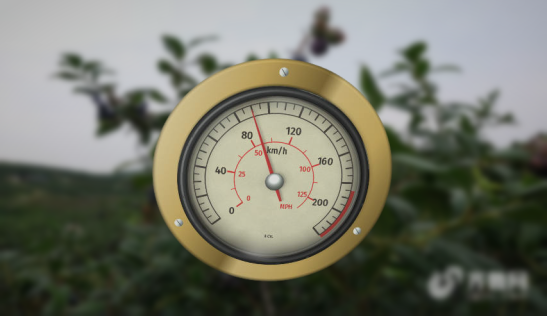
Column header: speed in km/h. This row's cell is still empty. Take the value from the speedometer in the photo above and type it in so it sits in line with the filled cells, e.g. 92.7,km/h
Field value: 90,km/h
